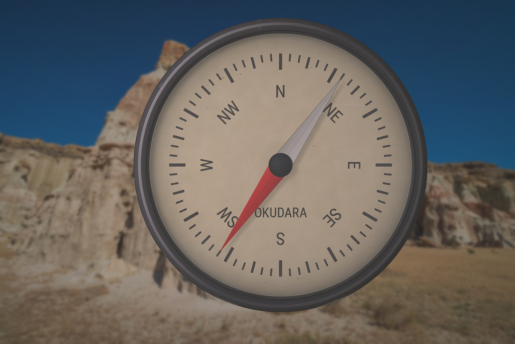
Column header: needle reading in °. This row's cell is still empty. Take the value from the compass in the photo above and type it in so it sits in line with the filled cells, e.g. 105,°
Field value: 215,°
